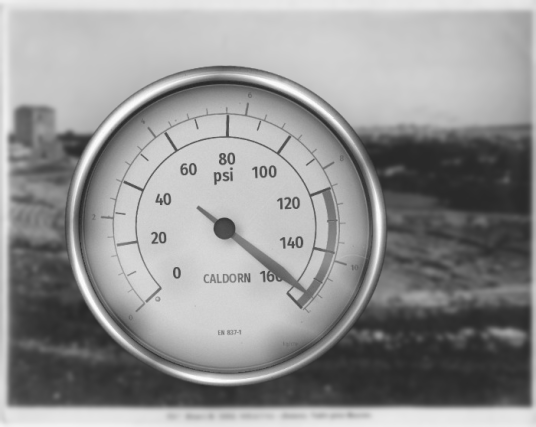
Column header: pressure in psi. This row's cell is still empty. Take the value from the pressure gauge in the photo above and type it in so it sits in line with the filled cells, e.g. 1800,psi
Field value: 155,psi
